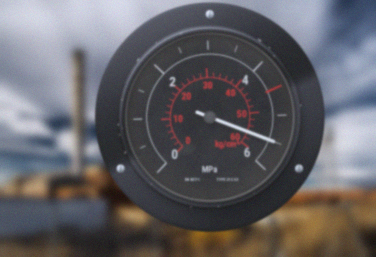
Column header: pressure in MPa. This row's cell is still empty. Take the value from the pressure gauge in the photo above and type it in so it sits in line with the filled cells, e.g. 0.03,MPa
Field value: 5.5,MPa
